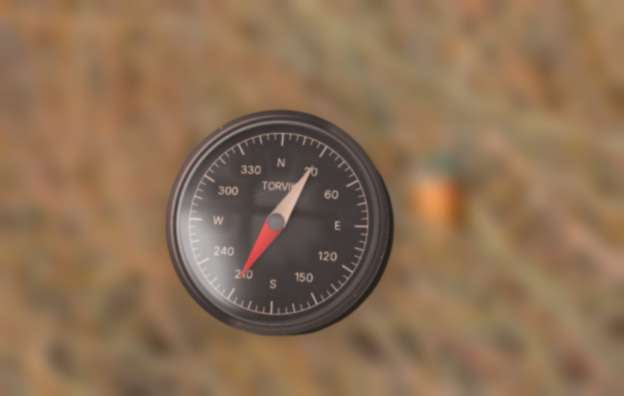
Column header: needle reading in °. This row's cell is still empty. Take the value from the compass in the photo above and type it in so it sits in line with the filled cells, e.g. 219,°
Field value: 210,°
